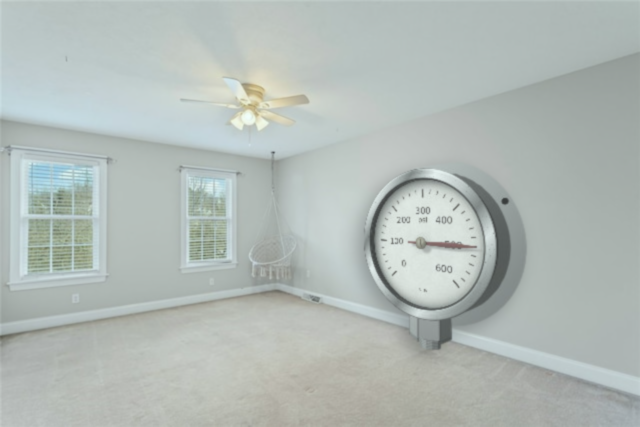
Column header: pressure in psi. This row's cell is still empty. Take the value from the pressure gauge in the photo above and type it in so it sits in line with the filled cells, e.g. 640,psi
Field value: 500,psi
